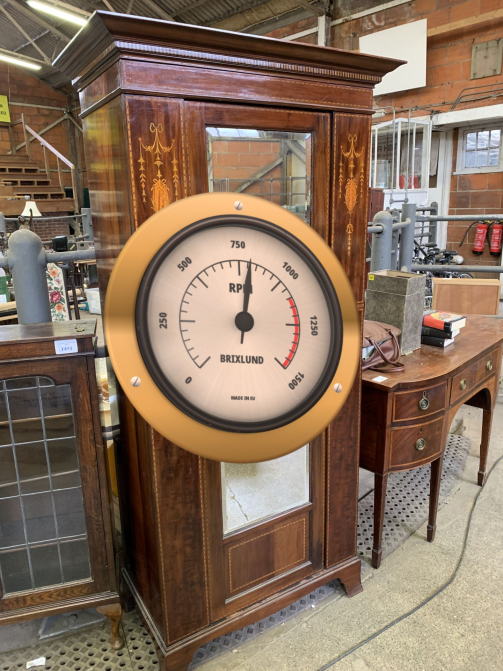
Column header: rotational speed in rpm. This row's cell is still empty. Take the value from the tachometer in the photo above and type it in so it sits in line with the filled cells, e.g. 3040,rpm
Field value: 800,rpm
